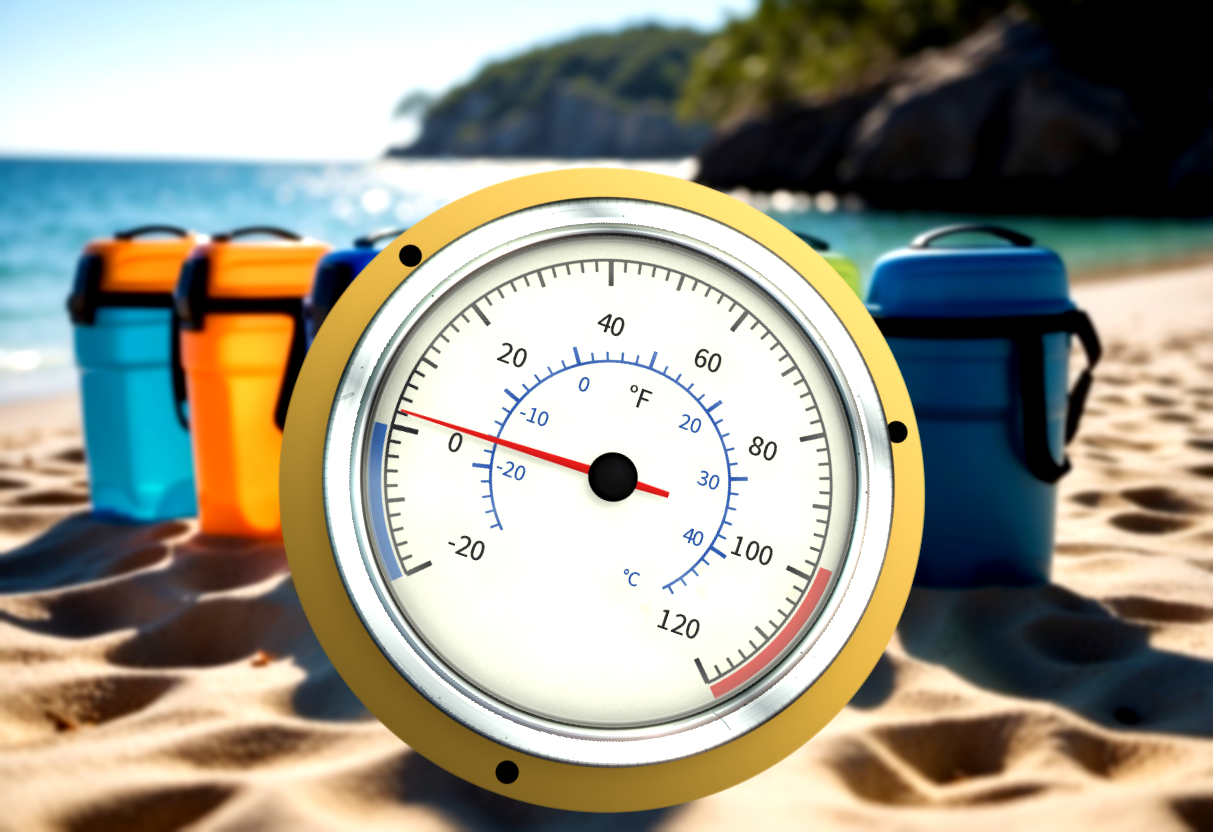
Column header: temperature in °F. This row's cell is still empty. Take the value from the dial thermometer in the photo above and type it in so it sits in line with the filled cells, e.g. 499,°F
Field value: 2,°F
